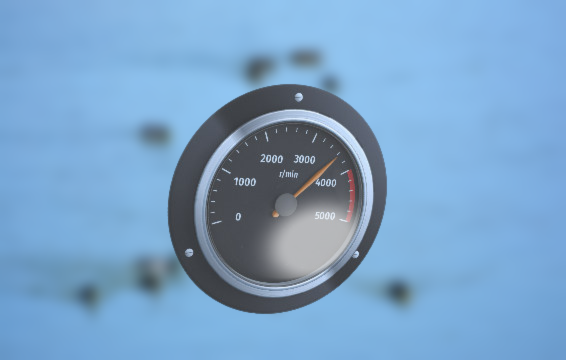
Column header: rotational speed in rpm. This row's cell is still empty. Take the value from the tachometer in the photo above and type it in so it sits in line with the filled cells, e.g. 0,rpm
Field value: 3600,rpm
